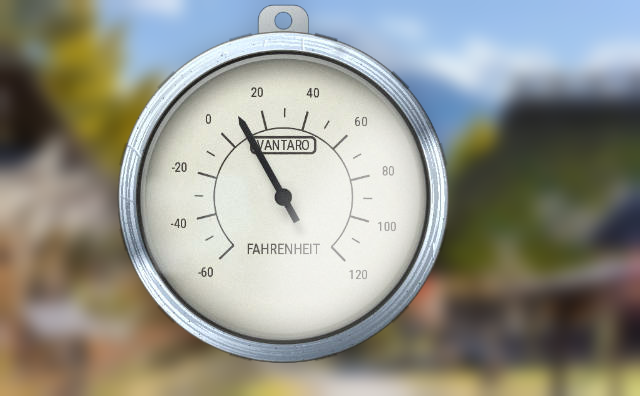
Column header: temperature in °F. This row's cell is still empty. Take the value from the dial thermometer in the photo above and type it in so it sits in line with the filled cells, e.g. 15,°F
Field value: 10,°F
